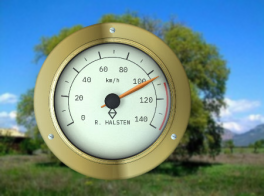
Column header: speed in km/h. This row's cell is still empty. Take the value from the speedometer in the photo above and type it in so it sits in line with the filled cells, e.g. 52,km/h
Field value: 105,km/h
